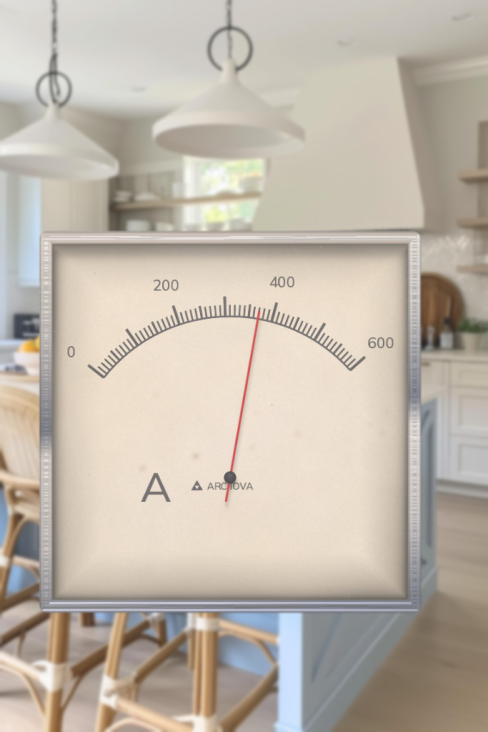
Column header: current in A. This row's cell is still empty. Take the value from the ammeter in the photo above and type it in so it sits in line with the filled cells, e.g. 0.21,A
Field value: 370,A
